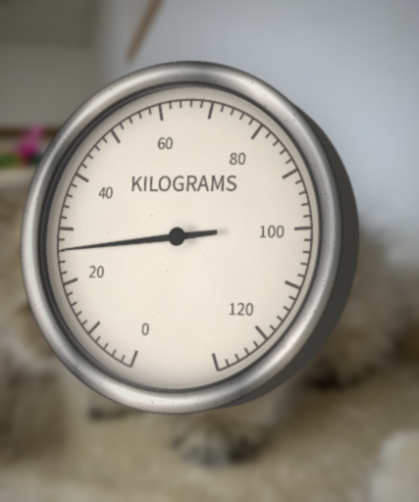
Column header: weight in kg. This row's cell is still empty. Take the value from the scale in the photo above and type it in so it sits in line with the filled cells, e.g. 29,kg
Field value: 26,kg
